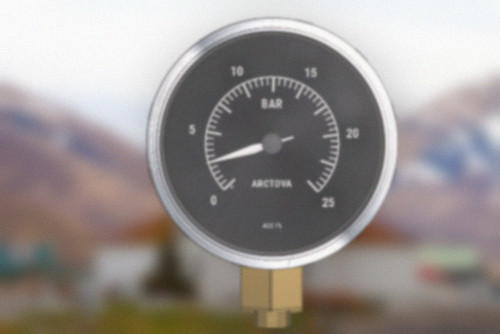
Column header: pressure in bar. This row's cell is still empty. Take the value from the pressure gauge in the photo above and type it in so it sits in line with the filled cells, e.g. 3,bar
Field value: 2.5,bar
